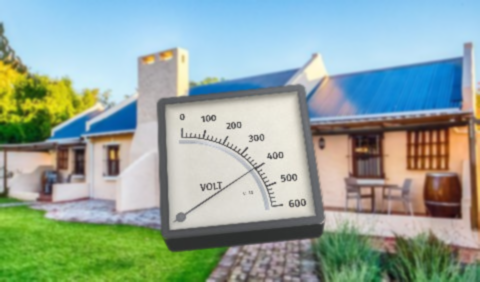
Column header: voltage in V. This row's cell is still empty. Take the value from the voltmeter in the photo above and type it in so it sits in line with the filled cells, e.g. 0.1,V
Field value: 400,V
